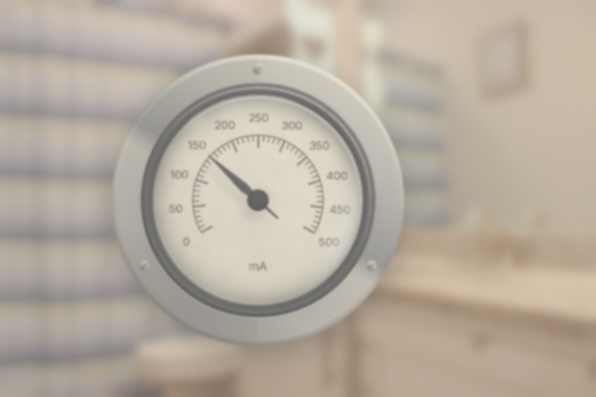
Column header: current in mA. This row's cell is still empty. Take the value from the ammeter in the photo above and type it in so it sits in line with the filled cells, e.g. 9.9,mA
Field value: 150,mA
